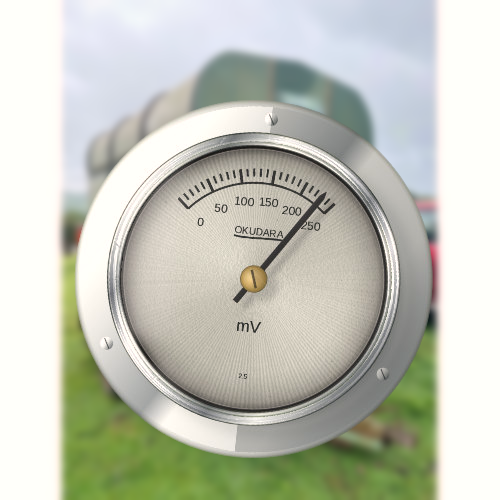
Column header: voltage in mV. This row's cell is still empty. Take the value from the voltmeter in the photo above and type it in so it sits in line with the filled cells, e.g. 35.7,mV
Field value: 230,mV
